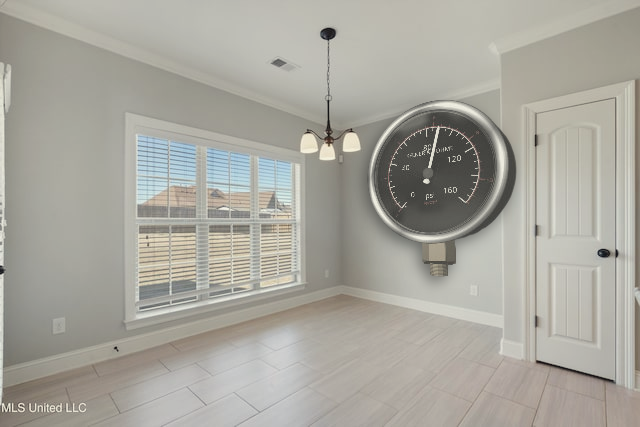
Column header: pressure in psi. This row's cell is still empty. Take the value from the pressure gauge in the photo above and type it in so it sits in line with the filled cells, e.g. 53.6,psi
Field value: 90,psi
